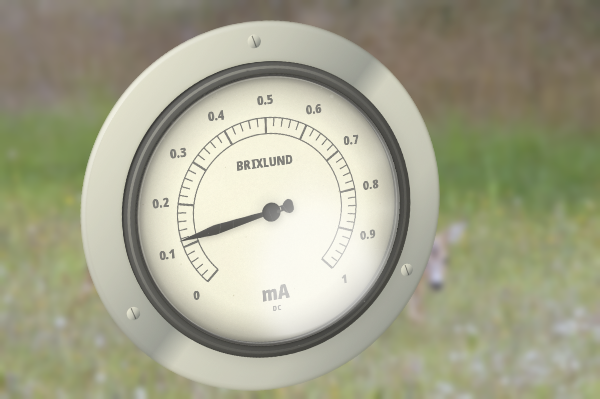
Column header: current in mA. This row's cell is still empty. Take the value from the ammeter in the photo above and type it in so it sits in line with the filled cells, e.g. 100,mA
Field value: 0.12,mA
